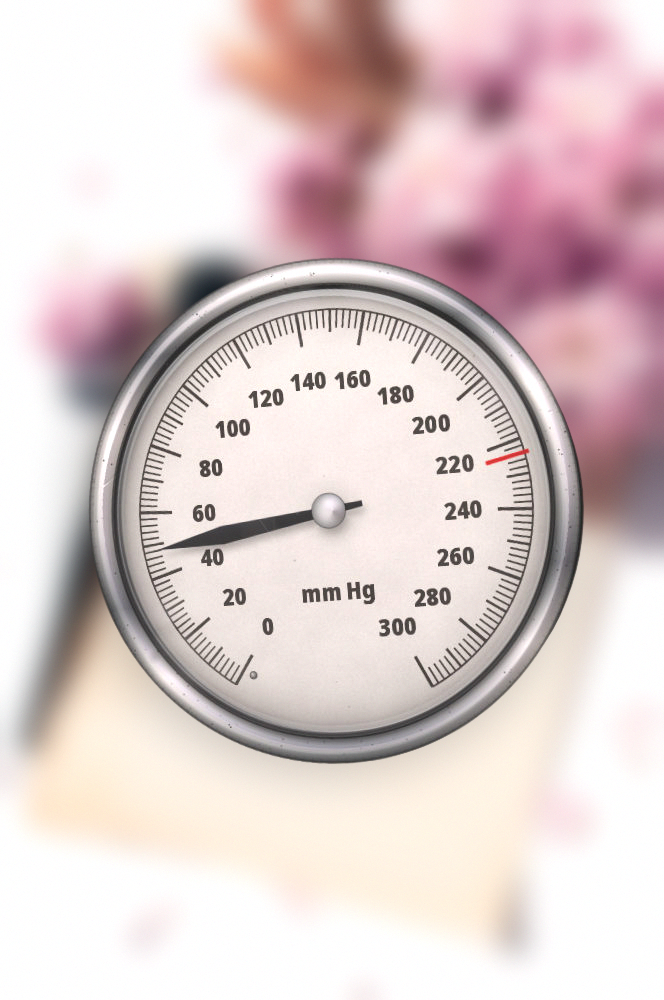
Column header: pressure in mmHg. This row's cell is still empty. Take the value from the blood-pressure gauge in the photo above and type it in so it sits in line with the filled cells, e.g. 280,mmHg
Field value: 48,mmHg
